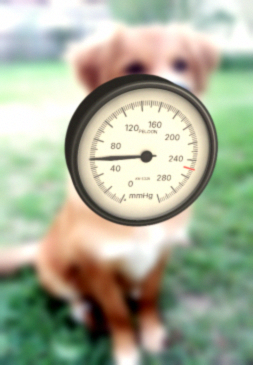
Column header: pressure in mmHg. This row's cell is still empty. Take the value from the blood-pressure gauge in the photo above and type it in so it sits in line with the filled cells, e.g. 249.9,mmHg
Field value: 60,mmHg
